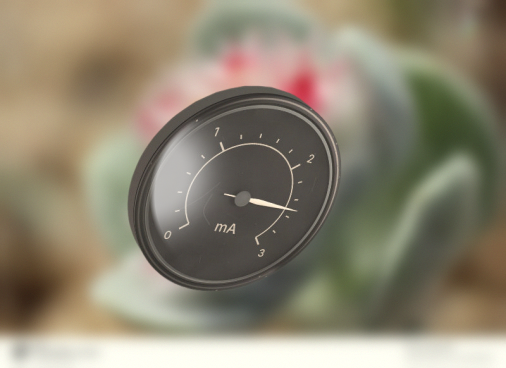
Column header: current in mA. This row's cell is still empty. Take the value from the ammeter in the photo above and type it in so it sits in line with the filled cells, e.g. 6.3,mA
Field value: 2.5,mA
